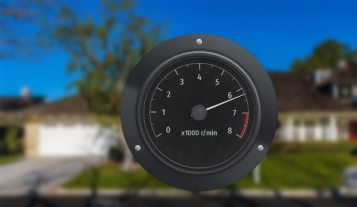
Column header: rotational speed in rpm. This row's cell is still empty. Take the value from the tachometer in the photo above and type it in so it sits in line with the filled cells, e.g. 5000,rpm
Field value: 6250,rpm
